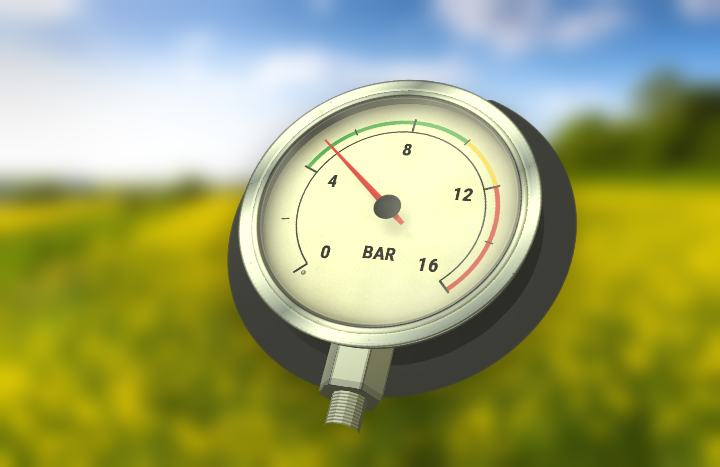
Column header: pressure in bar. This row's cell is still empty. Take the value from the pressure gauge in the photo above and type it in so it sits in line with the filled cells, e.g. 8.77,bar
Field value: 5,bar
